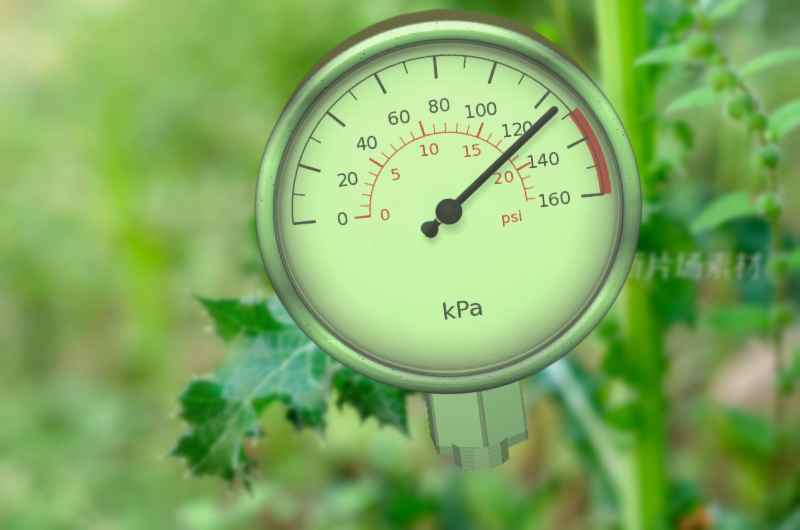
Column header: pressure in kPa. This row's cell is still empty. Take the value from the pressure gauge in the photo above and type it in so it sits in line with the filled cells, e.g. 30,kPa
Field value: 125,kPa
